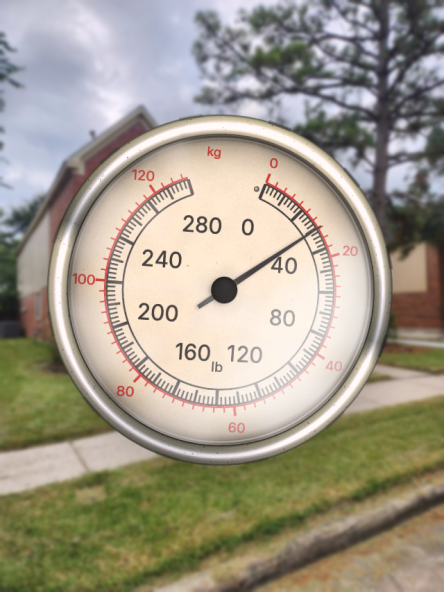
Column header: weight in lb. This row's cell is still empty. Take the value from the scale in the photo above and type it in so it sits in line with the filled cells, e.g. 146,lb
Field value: 30,lb
